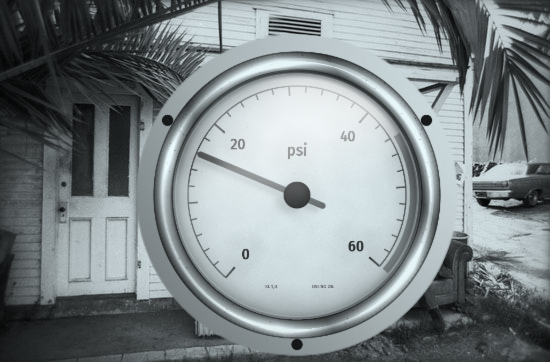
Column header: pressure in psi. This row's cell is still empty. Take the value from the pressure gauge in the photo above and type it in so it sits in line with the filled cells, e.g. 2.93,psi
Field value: 16,psi
